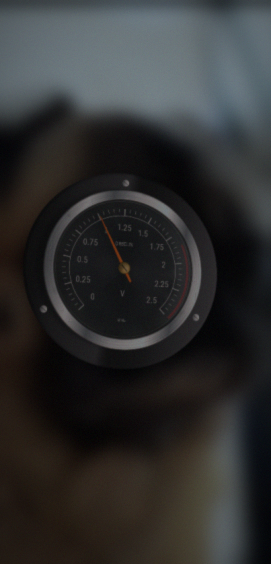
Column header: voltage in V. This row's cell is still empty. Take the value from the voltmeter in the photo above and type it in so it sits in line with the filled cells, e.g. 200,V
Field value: 1,V
